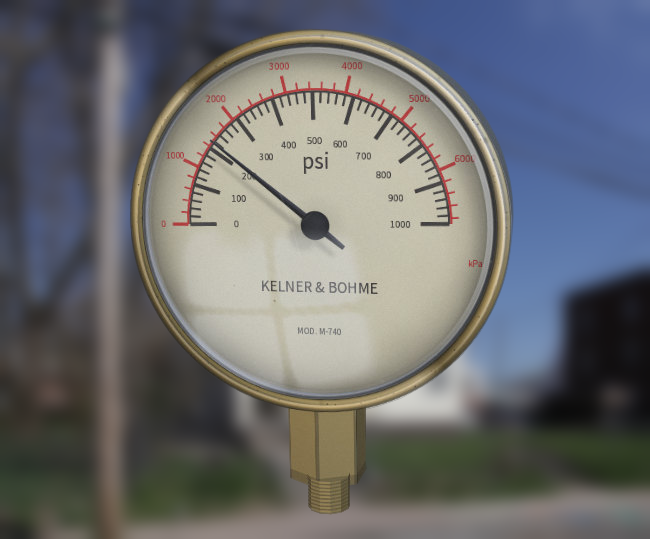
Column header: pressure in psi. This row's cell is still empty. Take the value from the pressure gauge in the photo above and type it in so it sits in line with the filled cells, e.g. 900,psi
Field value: 220,psi
